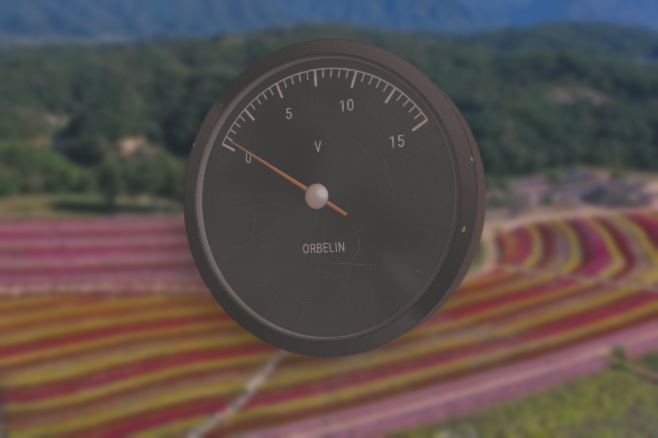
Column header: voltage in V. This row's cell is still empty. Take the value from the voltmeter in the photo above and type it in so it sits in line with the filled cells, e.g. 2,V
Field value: 0.5,V
